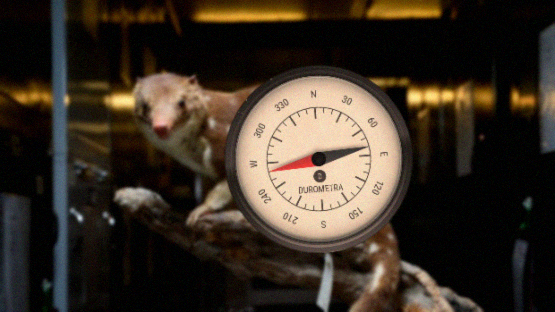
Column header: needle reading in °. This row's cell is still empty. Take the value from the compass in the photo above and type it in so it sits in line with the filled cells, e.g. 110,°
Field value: 260,°
